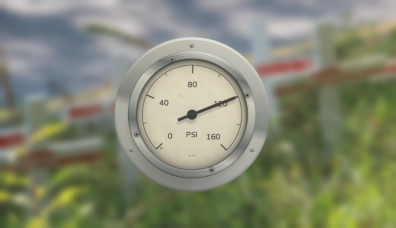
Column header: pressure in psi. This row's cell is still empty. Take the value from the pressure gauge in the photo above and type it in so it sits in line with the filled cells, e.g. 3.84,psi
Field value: 120,psi
